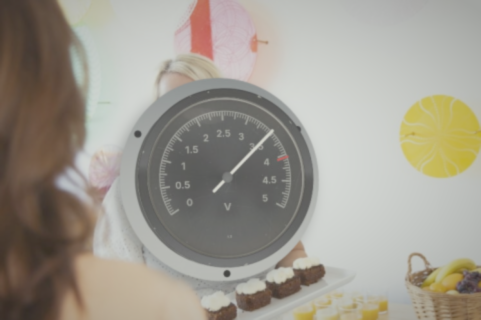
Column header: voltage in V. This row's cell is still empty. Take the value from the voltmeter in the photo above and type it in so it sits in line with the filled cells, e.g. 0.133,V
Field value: 3.5,V
